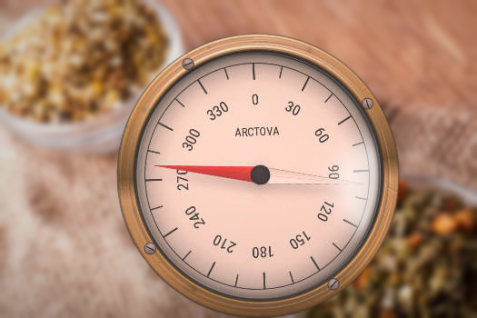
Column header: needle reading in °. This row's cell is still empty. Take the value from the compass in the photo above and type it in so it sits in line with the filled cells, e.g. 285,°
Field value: 277.5,°
